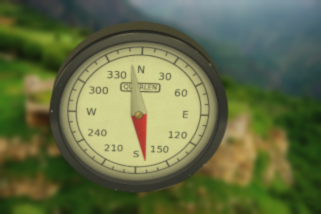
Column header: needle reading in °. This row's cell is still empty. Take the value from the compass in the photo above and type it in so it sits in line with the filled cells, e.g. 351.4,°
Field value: 170,°
